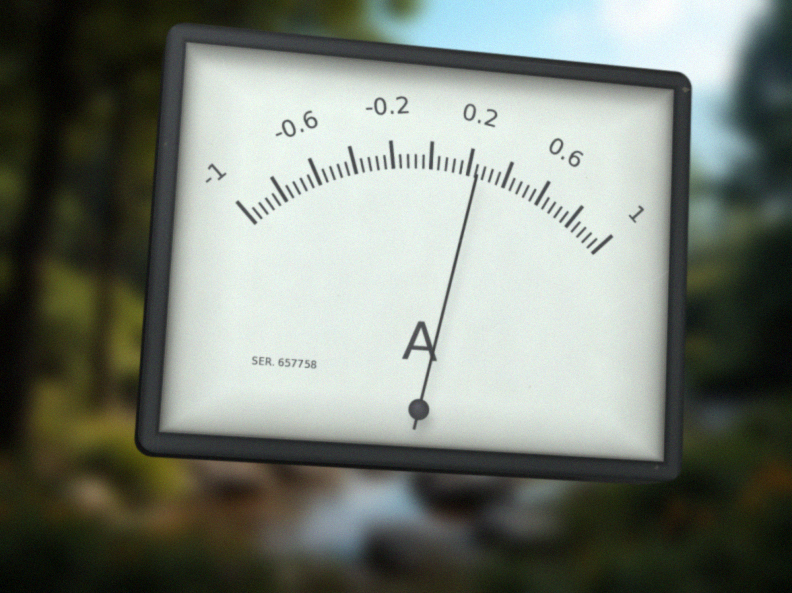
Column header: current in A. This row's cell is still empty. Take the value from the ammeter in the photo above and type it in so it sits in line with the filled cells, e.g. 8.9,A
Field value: 0.24,A
